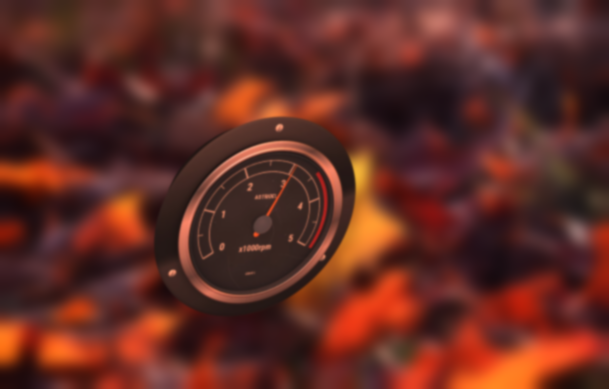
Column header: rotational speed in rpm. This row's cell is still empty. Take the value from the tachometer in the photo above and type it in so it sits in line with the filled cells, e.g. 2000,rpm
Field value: 3000,rpm
